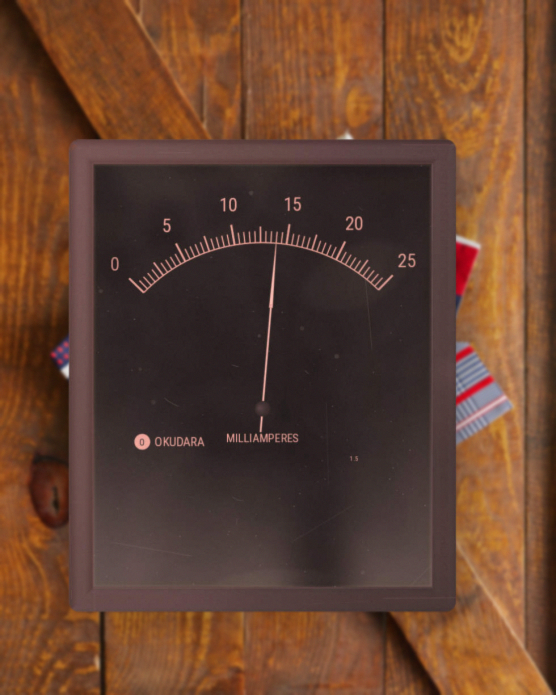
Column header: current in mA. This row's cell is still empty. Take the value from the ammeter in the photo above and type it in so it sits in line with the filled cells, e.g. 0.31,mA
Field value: 14,mA
